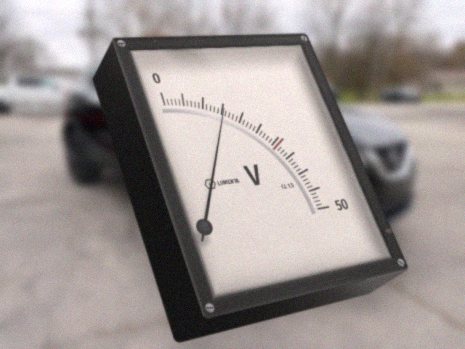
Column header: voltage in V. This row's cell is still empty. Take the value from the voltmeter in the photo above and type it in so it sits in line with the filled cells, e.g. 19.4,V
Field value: 15,V
